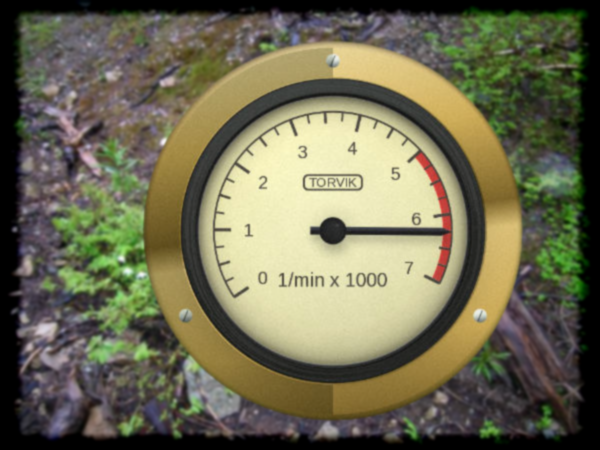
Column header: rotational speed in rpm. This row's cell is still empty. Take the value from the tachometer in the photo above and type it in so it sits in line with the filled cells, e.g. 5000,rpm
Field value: 6250,rpm
